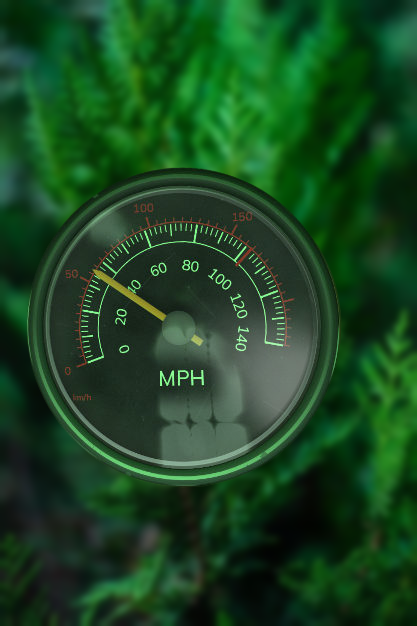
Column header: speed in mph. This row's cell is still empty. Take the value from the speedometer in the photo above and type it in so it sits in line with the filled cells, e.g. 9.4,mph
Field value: 36,mph
